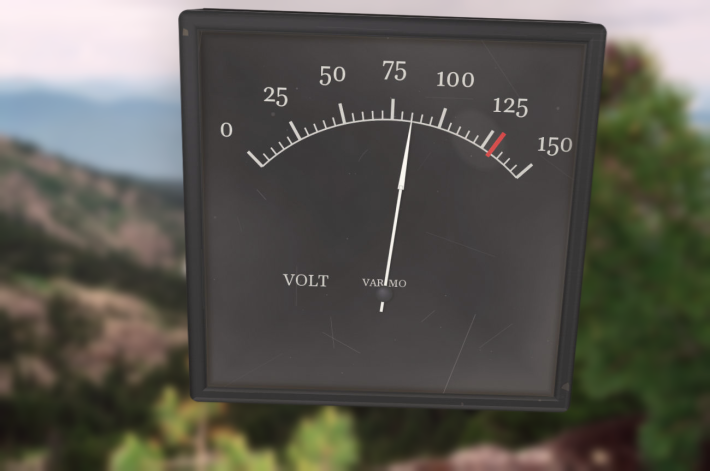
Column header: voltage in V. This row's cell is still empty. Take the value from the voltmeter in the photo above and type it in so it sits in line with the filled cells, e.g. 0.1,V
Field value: 85,V
